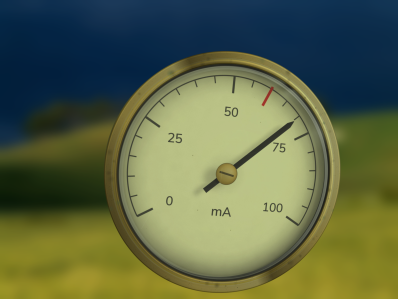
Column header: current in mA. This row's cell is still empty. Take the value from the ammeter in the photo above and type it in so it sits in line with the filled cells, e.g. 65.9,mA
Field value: 70,mA
